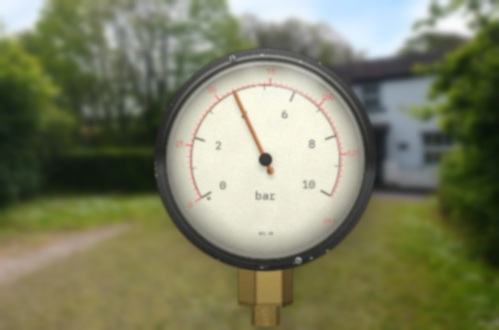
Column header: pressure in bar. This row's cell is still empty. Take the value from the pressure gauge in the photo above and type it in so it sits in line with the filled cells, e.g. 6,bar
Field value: 4,bar
